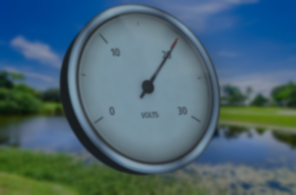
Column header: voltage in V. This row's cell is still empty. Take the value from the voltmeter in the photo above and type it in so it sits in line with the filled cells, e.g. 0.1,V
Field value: 20,V
